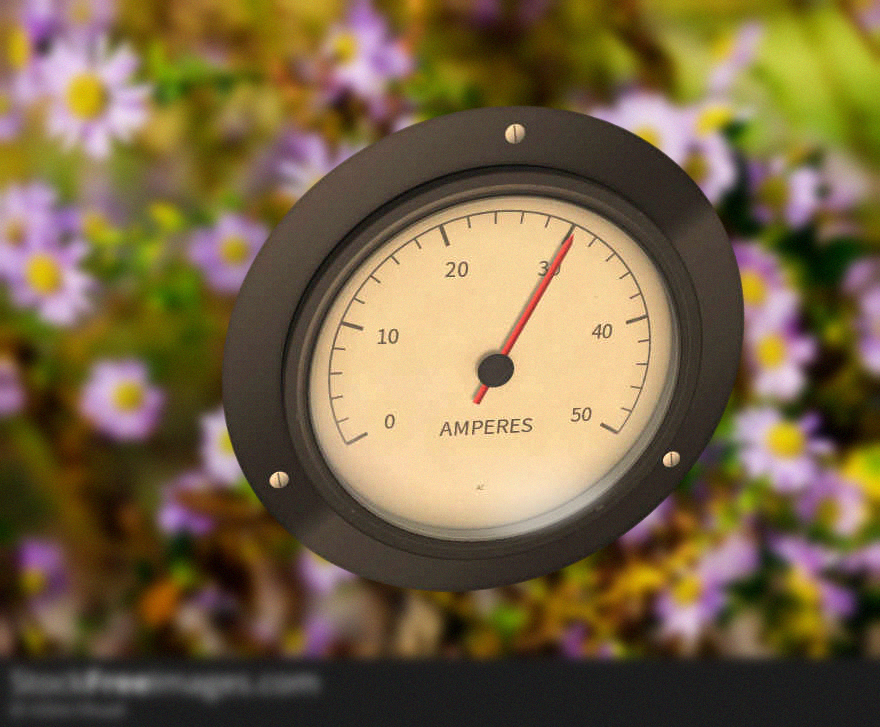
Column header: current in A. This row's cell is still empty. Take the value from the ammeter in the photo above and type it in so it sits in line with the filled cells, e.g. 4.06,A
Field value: 30,A
